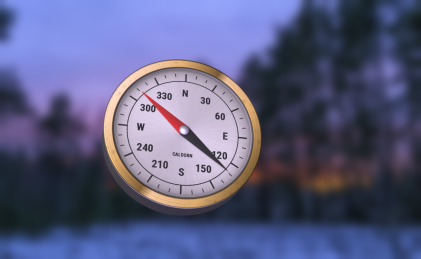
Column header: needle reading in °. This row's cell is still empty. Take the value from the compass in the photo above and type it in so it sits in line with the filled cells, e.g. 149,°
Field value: 310,°
